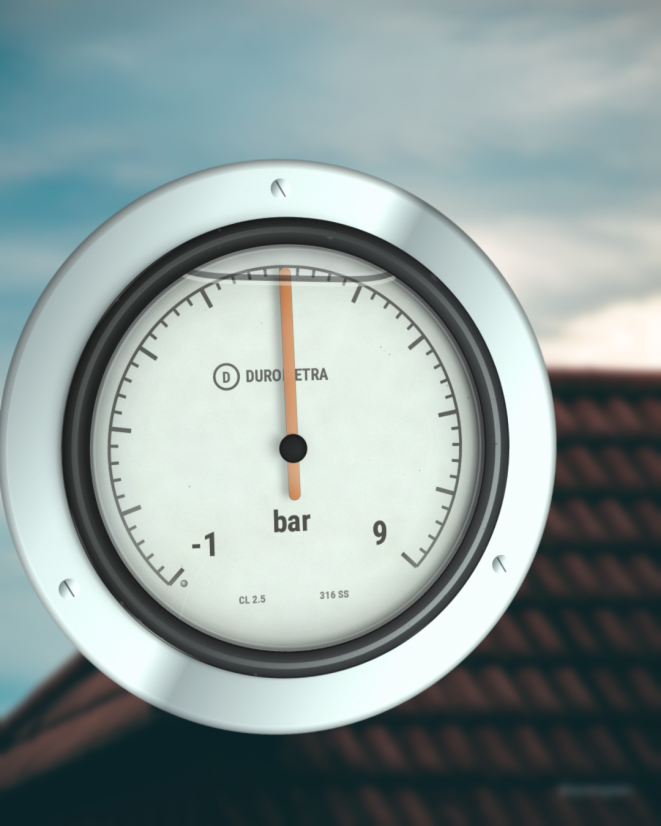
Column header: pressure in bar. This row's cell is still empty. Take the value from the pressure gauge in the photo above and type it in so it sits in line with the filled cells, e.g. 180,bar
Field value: 4,bar
